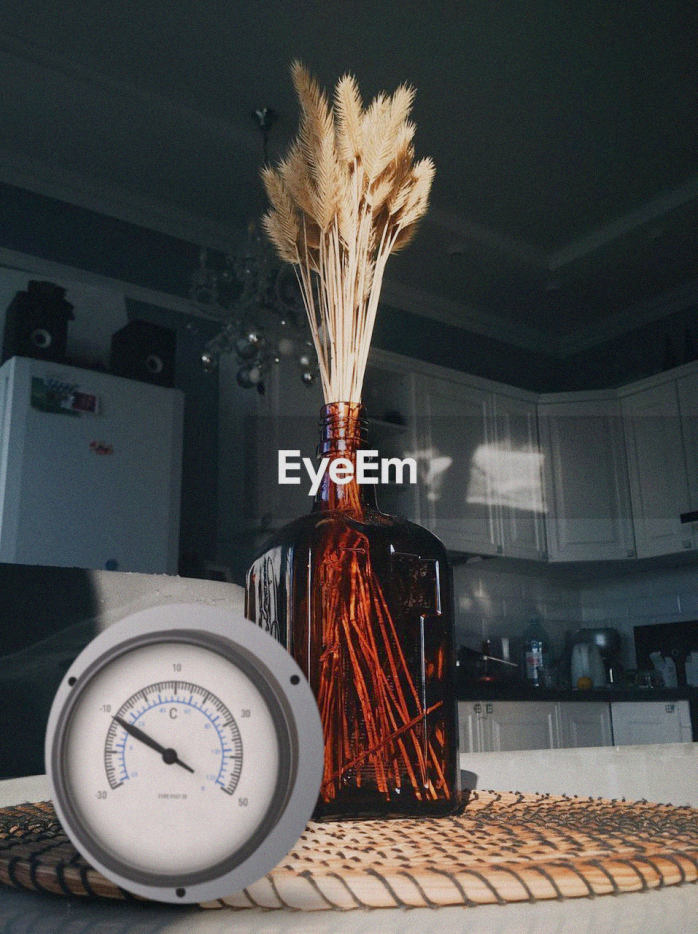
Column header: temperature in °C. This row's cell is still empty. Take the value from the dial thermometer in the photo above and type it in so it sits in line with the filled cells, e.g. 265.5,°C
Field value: -10,°C
